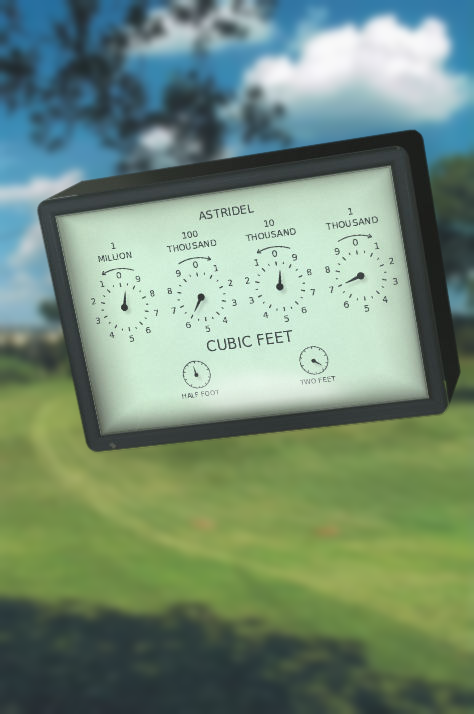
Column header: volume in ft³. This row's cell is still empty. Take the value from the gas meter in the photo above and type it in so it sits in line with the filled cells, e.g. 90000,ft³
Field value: 959700,ft³
